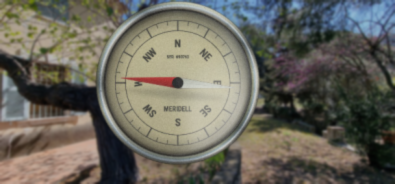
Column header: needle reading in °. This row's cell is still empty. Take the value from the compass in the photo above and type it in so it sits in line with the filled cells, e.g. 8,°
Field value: 275,°
